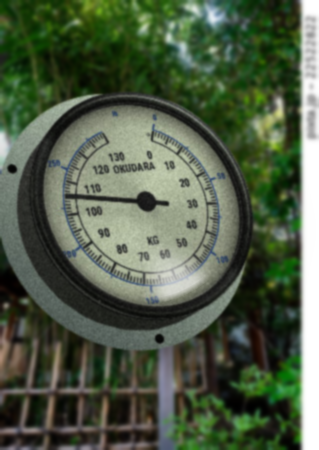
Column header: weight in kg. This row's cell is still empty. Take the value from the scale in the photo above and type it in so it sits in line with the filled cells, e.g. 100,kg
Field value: 105,kg
